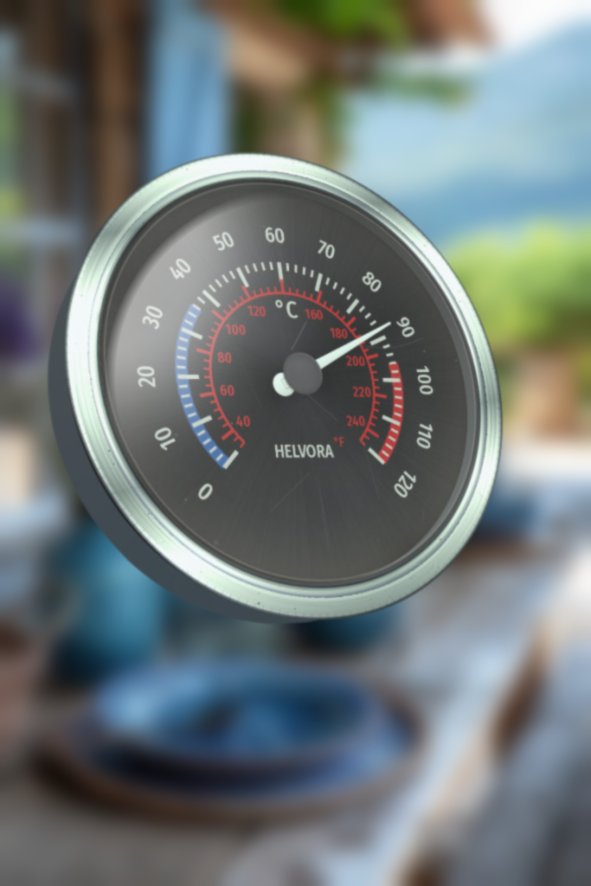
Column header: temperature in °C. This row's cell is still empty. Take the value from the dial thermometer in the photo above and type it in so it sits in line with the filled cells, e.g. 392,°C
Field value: 88,°C
